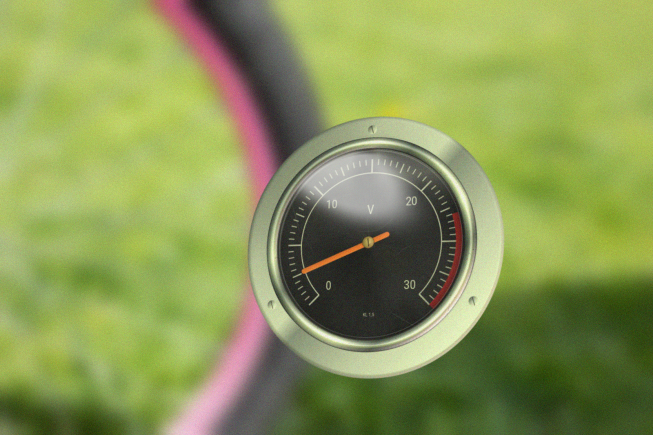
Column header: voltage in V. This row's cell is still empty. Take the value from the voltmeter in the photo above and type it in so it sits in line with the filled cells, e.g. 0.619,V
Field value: 2.5,V
